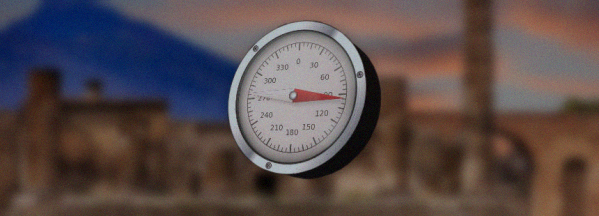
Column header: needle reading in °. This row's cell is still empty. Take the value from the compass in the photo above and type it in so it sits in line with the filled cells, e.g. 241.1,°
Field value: 95,°
